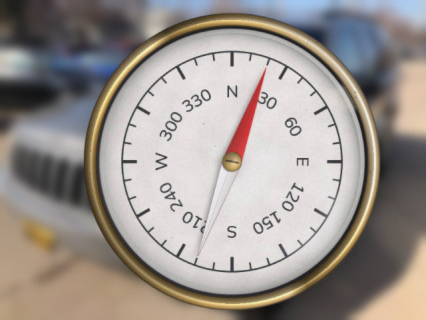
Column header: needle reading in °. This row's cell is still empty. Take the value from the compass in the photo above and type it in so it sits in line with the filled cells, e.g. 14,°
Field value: 20,°
